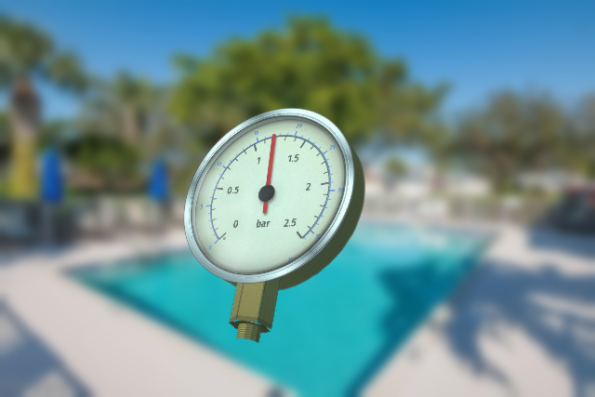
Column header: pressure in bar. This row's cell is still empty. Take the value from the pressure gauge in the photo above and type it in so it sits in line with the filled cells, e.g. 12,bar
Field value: 1.2,bar
